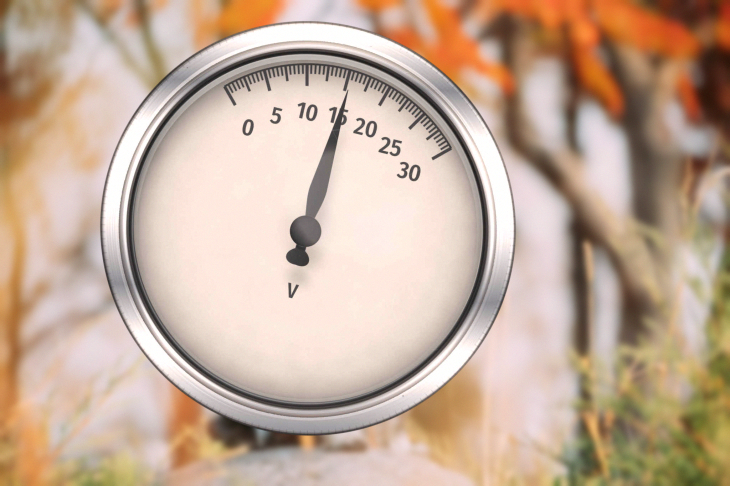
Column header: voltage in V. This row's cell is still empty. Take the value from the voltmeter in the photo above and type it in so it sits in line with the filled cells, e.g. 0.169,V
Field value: 15.5,V
